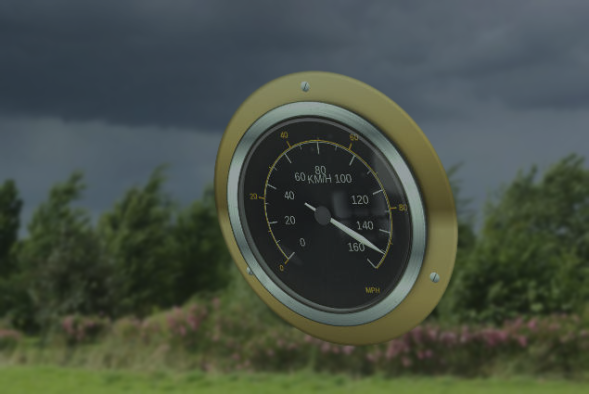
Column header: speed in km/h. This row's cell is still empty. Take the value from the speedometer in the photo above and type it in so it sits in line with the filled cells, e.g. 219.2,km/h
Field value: 150,km/h
